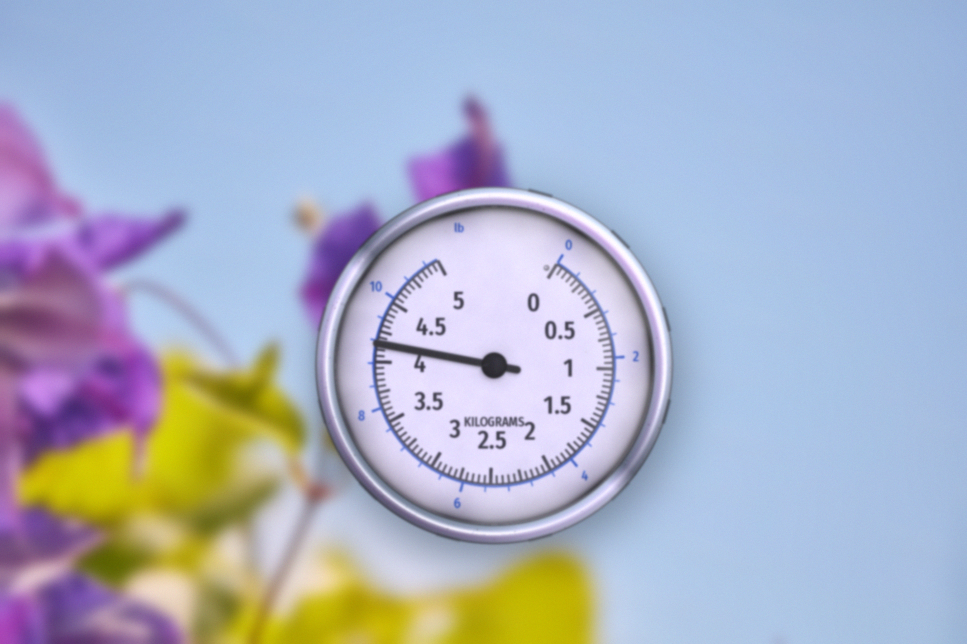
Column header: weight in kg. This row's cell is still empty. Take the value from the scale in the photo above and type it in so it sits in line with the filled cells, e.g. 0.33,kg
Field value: 4.15,kg
